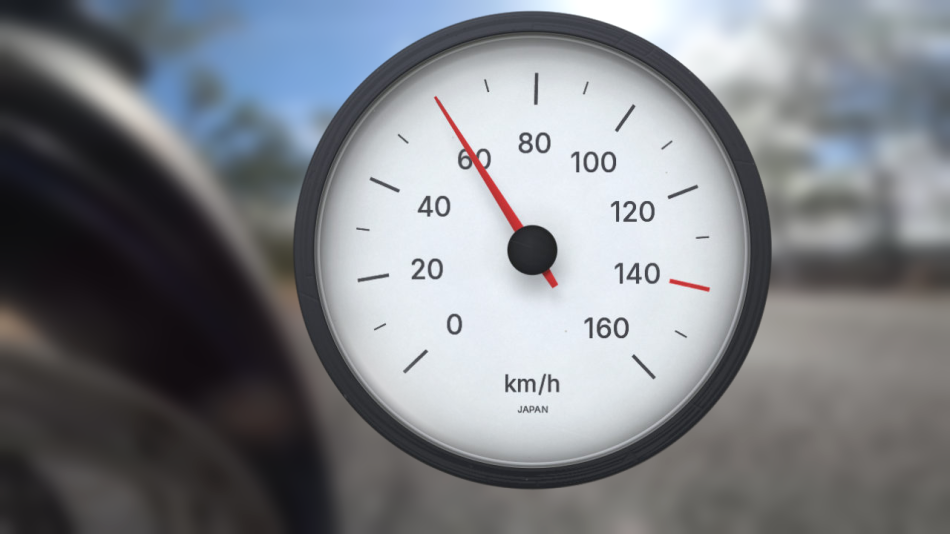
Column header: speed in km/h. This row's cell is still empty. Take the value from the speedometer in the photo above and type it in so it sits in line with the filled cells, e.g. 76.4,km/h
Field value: 60,km/h
